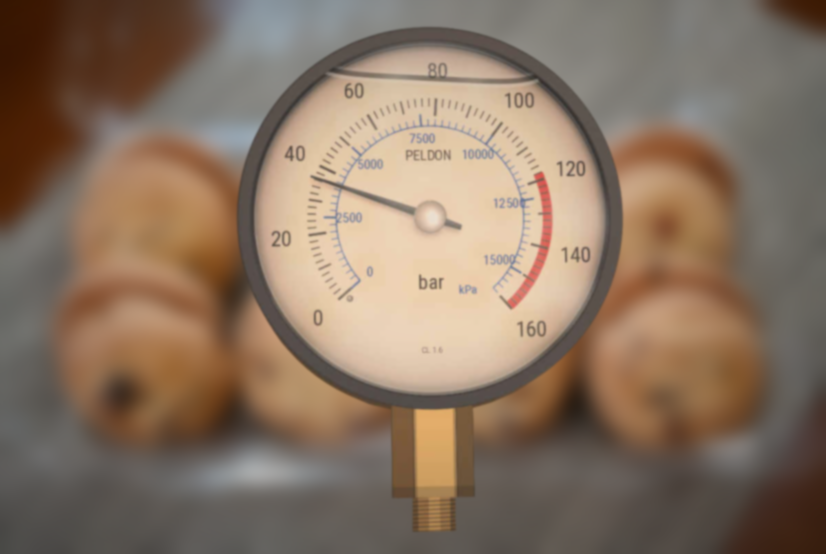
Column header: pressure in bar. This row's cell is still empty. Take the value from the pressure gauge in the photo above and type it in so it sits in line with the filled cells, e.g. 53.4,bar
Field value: 36,bar
